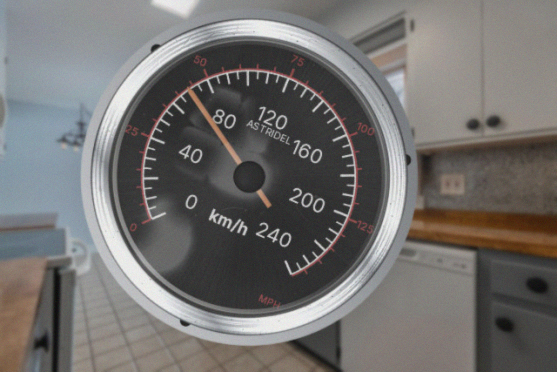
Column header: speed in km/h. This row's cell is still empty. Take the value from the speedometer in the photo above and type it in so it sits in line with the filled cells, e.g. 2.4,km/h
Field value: 70,km/h
